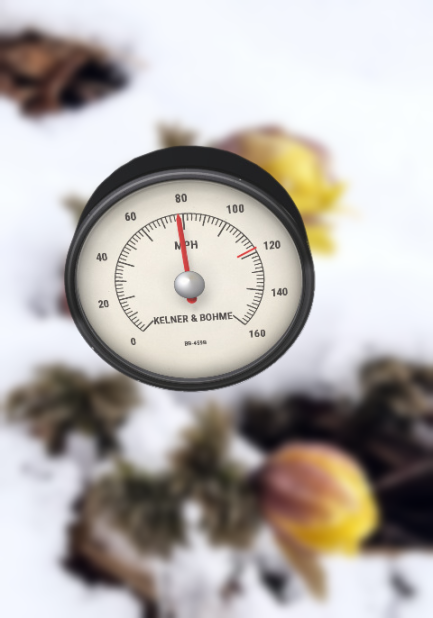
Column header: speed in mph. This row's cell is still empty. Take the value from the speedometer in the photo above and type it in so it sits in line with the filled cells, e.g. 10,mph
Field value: 78,mph
